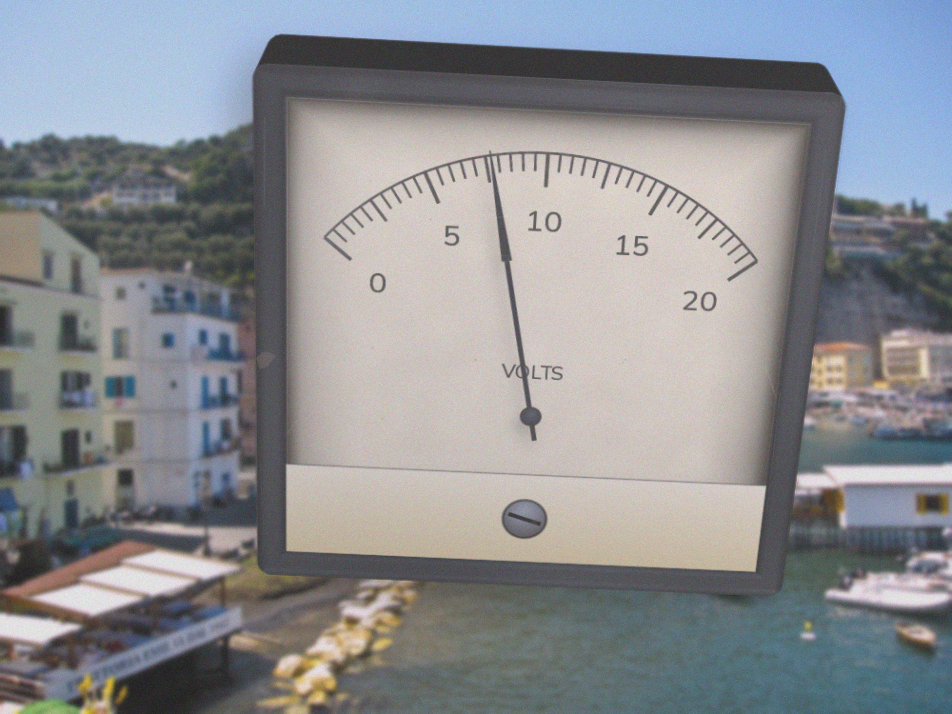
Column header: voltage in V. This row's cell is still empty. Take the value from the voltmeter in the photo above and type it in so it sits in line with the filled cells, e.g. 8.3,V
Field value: 7.75,V
